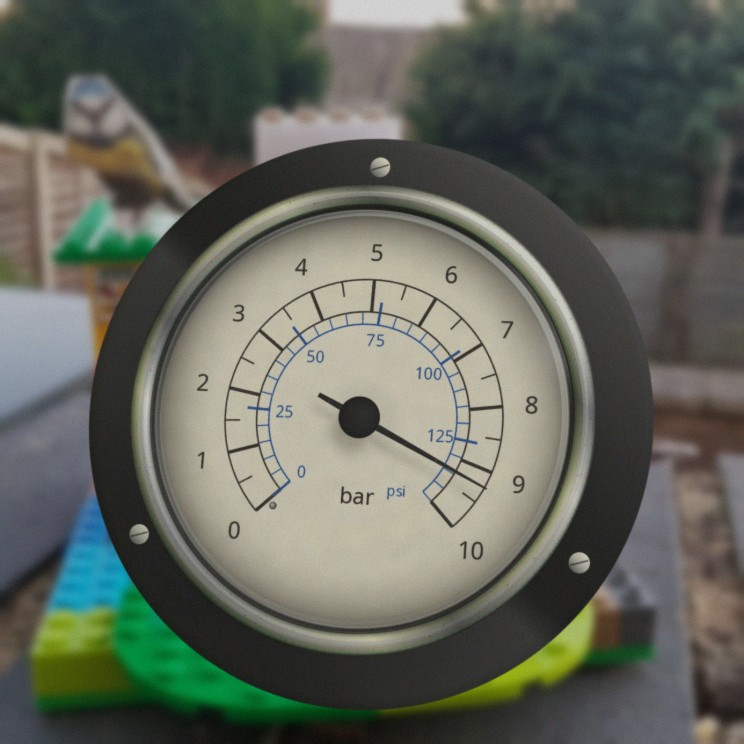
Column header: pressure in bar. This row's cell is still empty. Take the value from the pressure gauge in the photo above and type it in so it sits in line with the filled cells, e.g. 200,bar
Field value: 9.25,bar
